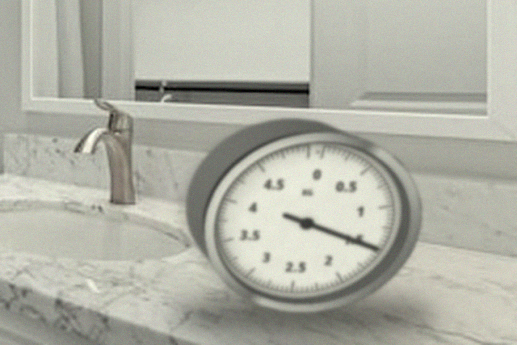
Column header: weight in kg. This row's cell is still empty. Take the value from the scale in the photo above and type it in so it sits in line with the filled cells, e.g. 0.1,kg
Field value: 1.5,kg
